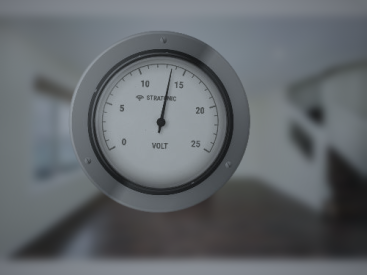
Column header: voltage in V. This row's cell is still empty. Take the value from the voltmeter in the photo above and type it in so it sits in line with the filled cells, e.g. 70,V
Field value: 13.5,V
